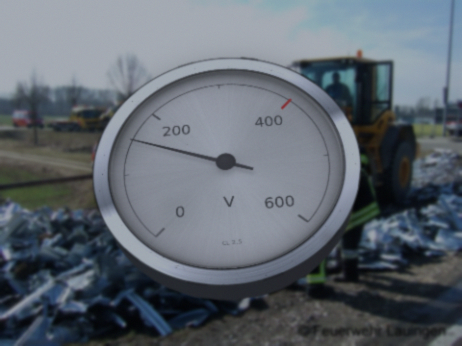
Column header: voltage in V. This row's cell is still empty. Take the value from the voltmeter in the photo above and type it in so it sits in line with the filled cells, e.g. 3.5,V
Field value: 150,V
